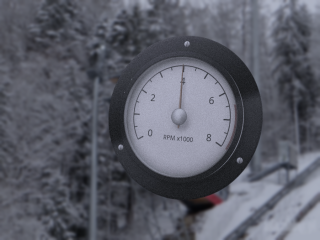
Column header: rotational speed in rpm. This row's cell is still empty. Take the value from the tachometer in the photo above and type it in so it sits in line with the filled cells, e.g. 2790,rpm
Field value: 4000,rpm
